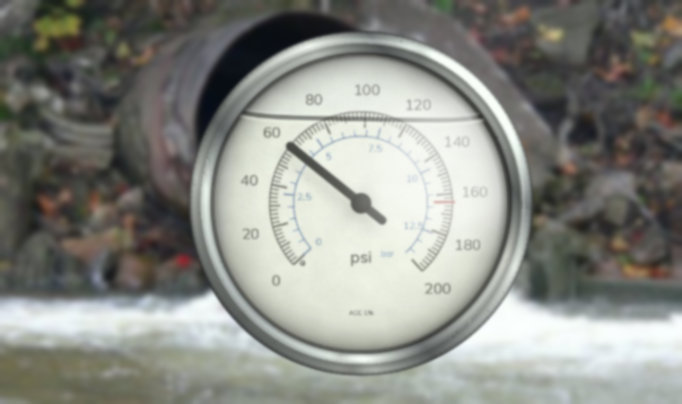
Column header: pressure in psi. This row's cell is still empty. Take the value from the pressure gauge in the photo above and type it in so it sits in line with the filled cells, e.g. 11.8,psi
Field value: 60,psi
